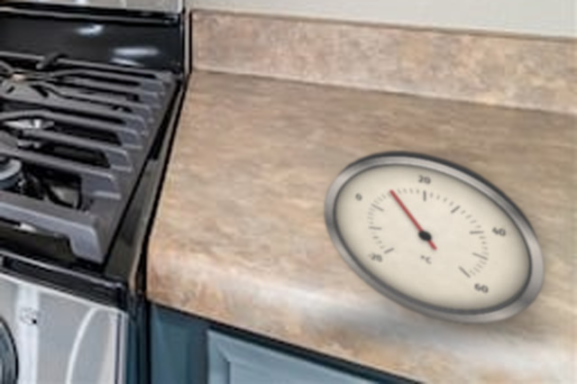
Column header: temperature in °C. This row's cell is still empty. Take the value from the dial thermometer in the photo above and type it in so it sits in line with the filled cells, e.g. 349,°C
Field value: 10,°C
